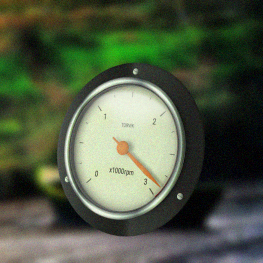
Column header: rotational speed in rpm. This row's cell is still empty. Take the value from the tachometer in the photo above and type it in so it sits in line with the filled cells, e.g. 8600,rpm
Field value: 2875,rpm
